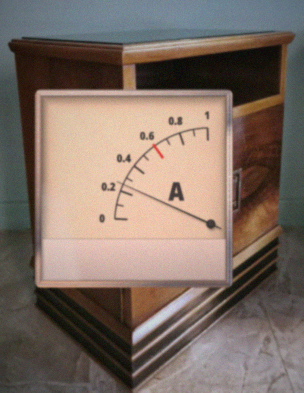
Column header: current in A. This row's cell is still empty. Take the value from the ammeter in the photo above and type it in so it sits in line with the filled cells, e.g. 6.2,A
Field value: 0.25,A
